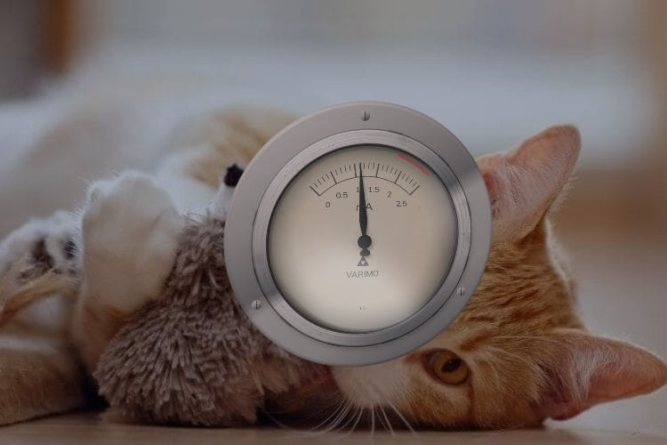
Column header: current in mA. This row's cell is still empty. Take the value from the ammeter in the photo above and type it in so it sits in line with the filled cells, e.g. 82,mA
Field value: 1.1,mA
